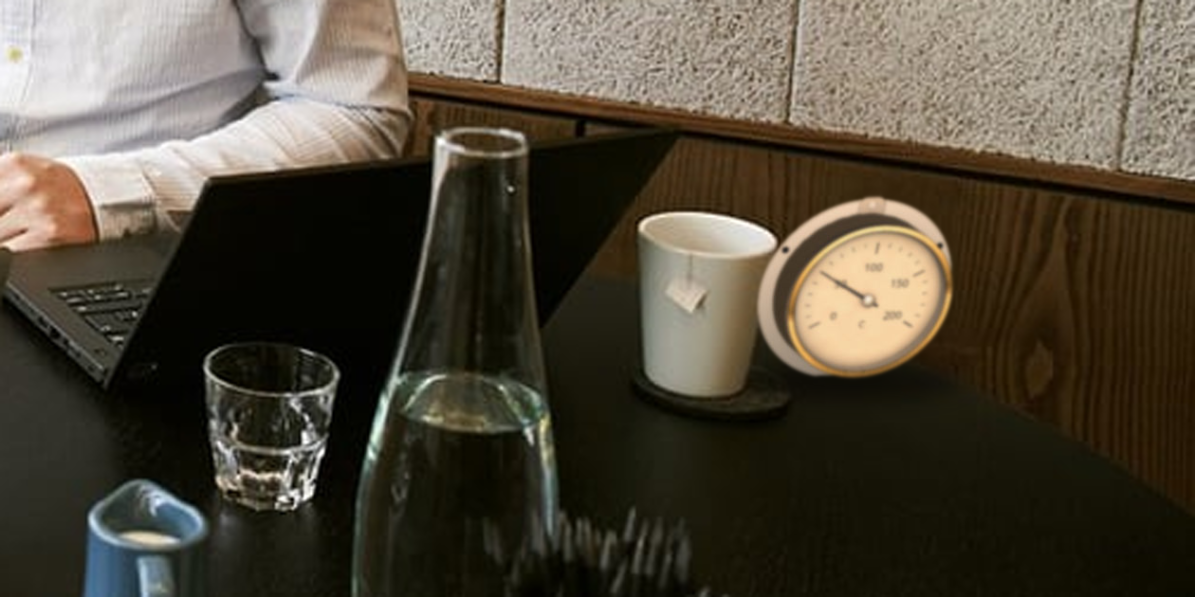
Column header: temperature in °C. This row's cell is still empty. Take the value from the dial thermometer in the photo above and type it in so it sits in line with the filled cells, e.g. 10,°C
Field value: 50,°C
